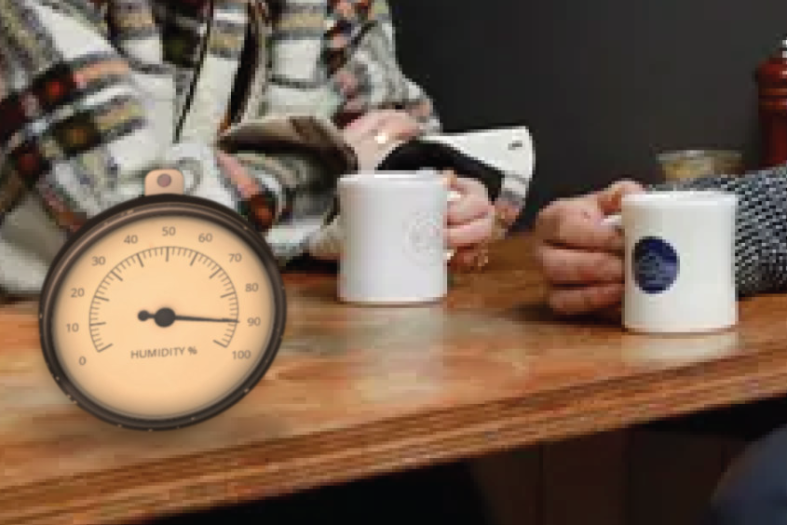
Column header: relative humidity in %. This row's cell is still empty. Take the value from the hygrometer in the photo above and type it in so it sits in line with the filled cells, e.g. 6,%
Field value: 90,%
